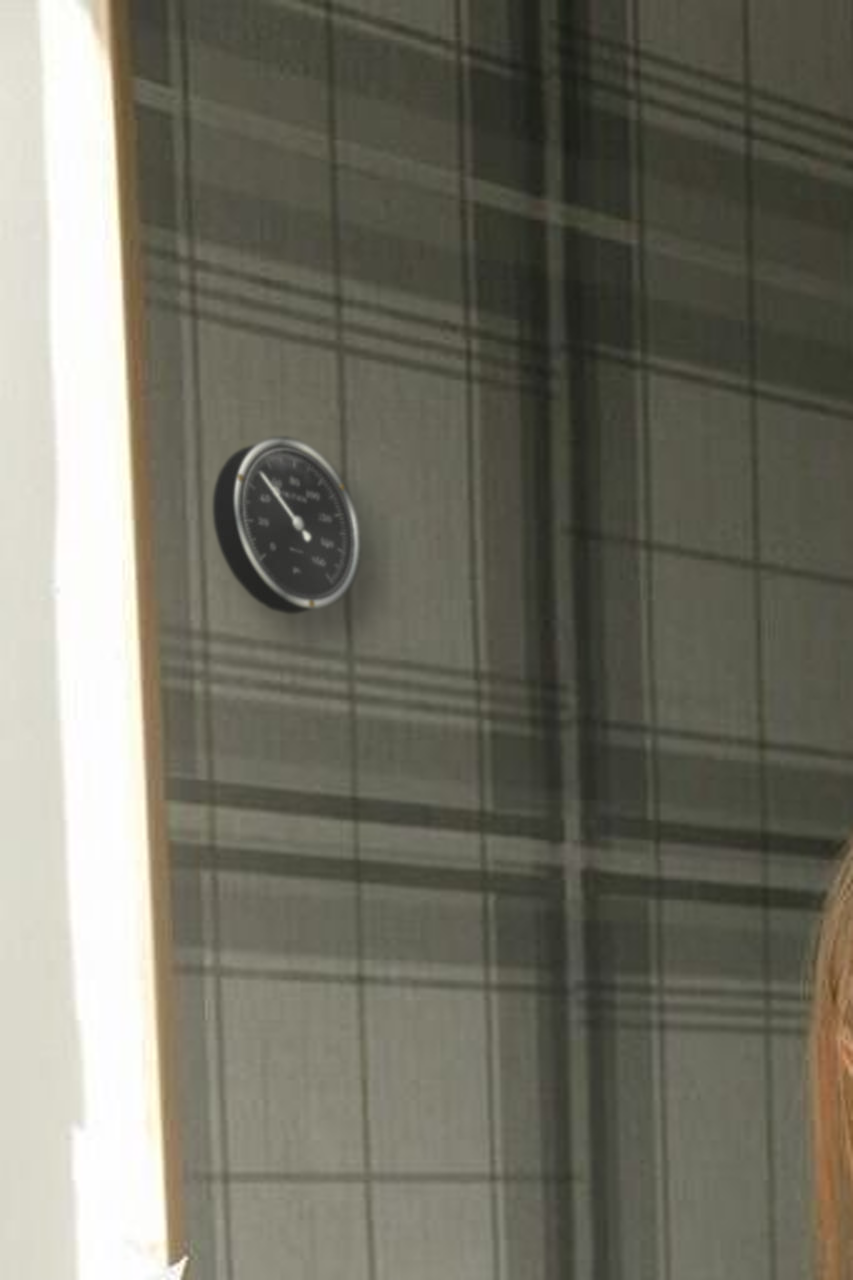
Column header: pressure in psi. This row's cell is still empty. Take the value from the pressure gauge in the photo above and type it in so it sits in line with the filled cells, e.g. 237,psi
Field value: 50,psi
